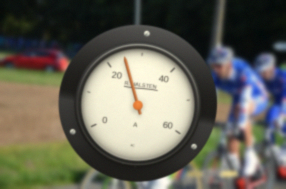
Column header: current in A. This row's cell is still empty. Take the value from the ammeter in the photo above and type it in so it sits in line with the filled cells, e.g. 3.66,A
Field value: 25,A
